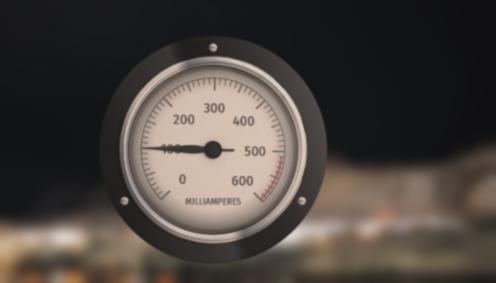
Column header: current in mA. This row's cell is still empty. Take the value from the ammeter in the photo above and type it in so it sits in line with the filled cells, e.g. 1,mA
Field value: 100,mA
